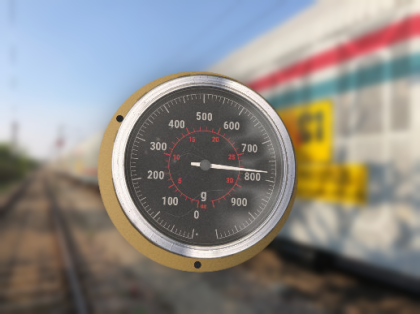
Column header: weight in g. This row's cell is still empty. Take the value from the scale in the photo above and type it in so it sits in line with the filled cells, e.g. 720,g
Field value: 780,g
